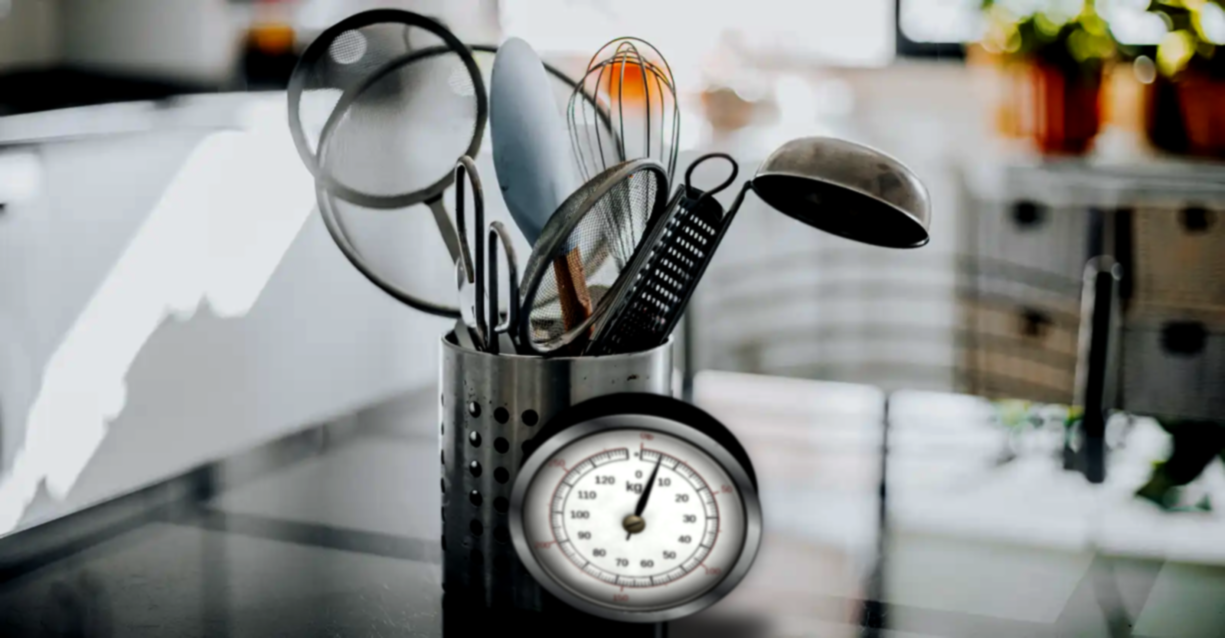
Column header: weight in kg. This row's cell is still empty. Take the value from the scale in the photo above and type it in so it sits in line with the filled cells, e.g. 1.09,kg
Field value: 5,kg
